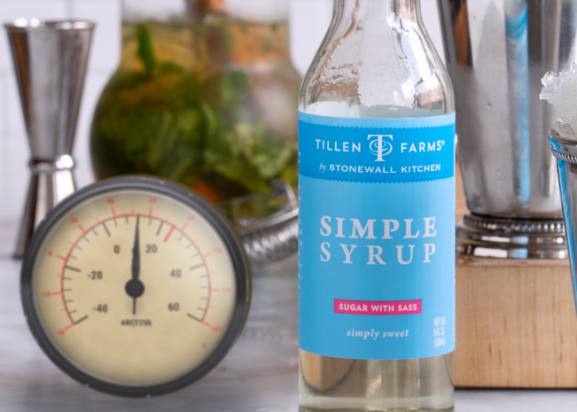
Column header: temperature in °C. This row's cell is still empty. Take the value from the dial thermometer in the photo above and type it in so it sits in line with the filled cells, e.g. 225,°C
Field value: 12,°C
